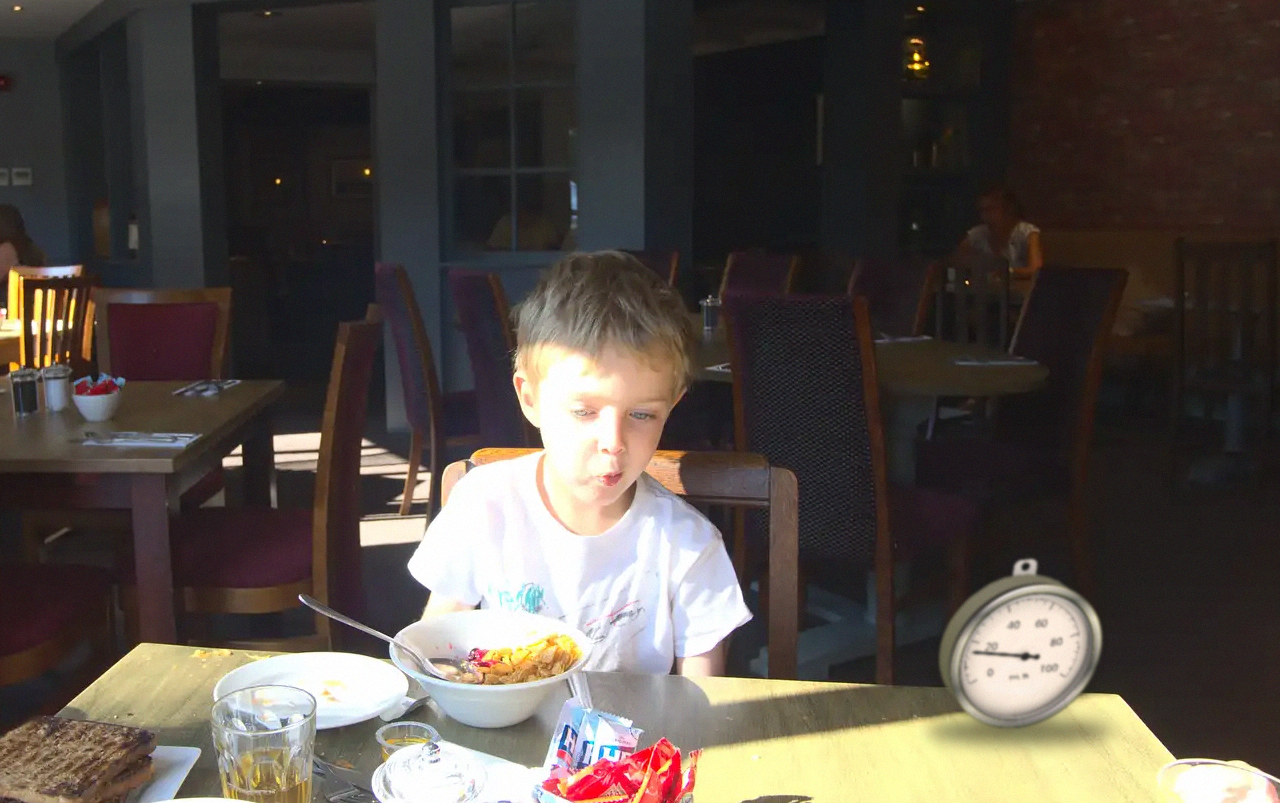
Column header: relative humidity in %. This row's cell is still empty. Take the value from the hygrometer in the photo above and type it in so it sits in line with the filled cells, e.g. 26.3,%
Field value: 16,%
